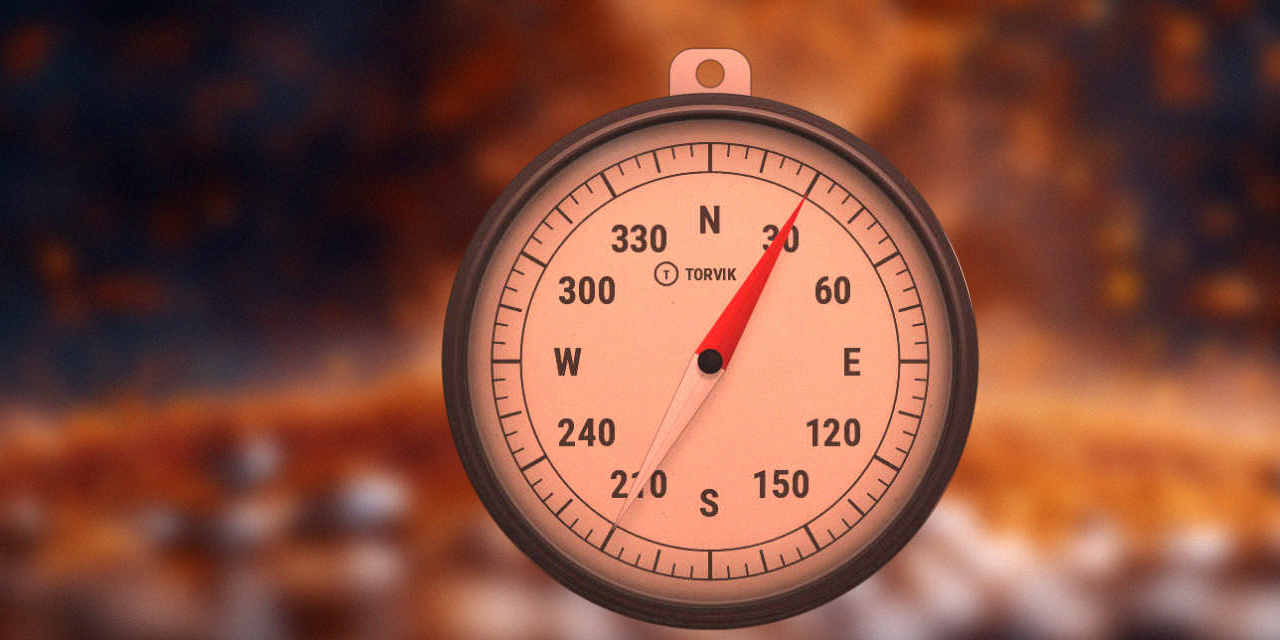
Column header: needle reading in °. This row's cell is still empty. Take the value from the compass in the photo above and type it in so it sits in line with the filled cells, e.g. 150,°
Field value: 30,°
